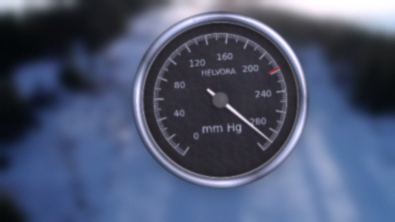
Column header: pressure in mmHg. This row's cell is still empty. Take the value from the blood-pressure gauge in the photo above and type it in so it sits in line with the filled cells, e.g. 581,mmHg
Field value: 290,mmHg
